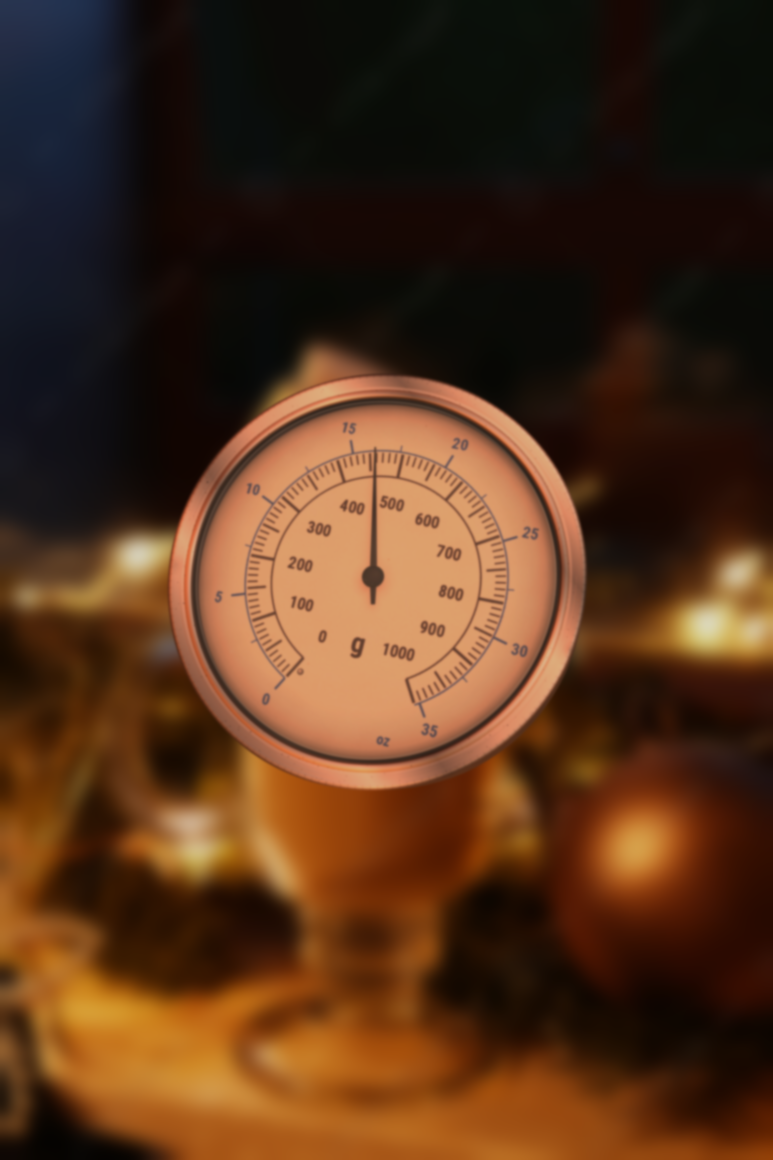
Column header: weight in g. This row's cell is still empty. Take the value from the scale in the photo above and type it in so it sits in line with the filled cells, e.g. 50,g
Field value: 460,g
